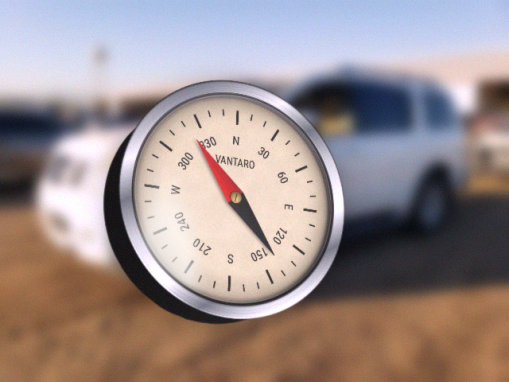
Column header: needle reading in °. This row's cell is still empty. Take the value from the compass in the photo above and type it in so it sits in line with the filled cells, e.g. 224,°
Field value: 320,°
